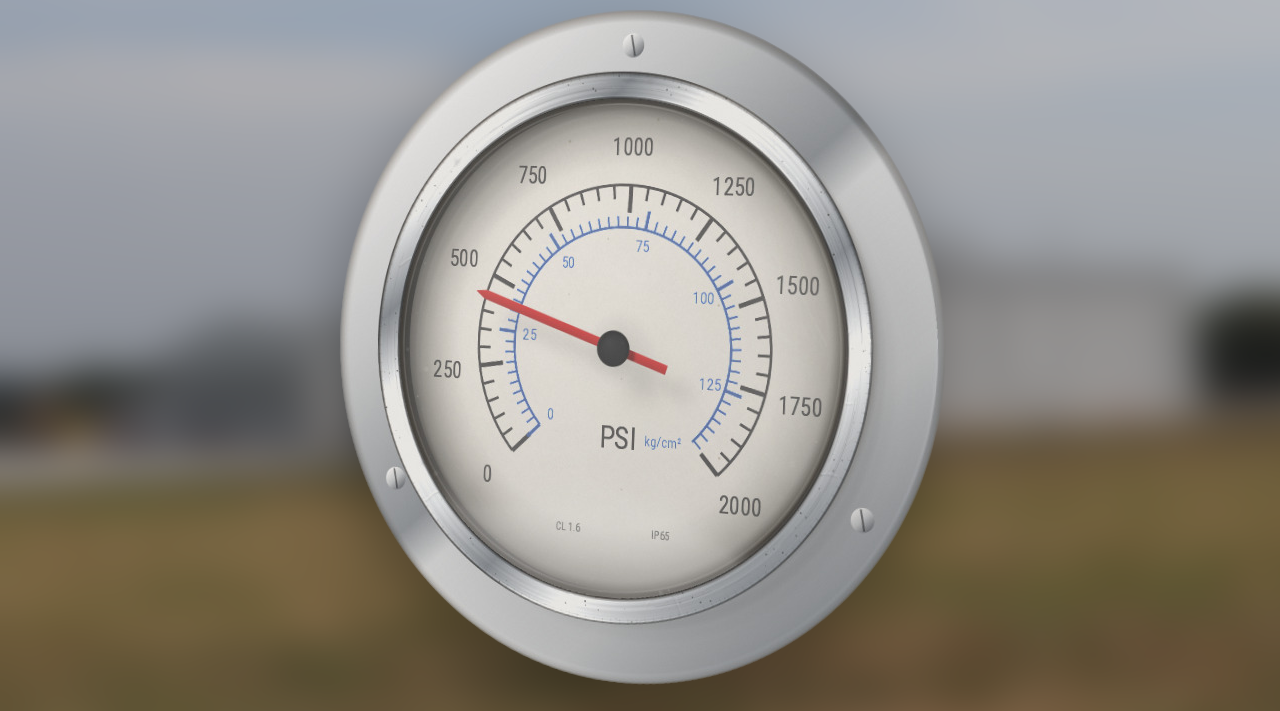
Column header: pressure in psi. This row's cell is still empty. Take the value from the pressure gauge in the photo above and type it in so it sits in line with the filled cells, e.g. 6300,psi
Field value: 450,psi
